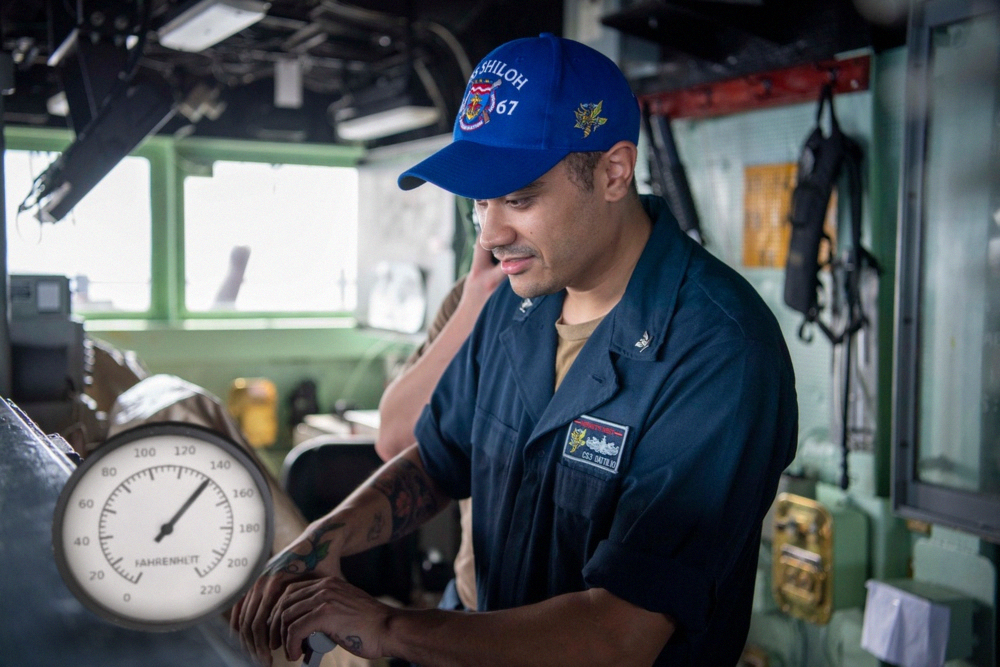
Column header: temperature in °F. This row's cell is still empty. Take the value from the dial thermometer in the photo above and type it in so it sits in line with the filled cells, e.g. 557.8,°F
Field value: 140,°F
